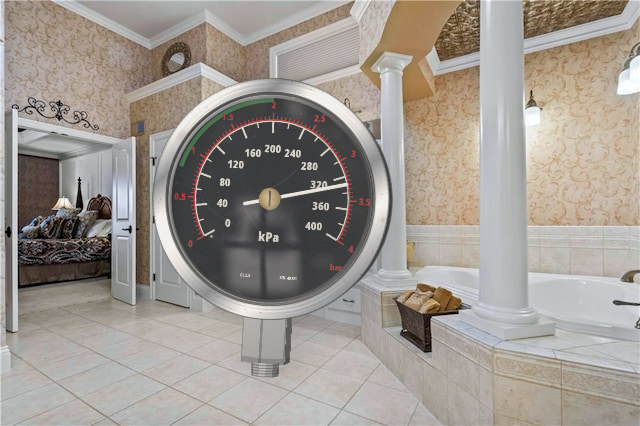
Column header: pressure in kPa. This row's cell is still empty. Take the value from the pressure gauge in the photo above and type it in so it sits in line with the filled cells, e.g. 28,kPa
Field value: 330,kPa
